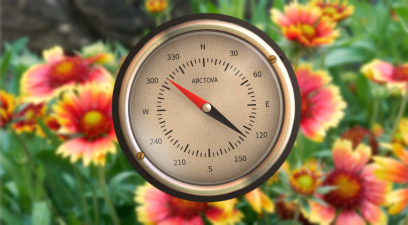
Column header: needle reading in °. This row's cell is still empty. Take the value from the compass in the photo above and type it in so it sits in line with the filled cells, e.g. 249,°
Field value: 310,°
